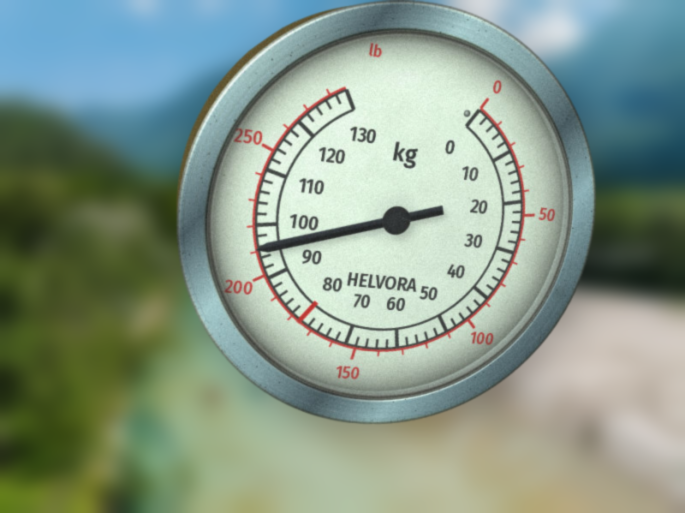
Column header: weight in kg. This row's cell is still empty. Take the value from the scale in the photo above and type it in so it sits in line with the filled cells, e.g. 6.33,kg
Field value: 96,kg
